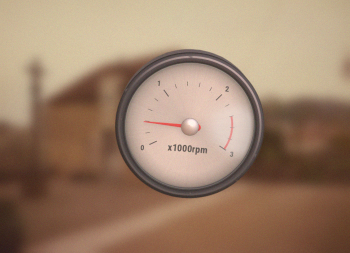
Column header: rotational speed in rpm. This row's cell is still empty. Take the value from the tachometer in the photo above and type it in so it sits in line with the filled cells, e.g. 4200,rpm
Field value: 400,rpm
